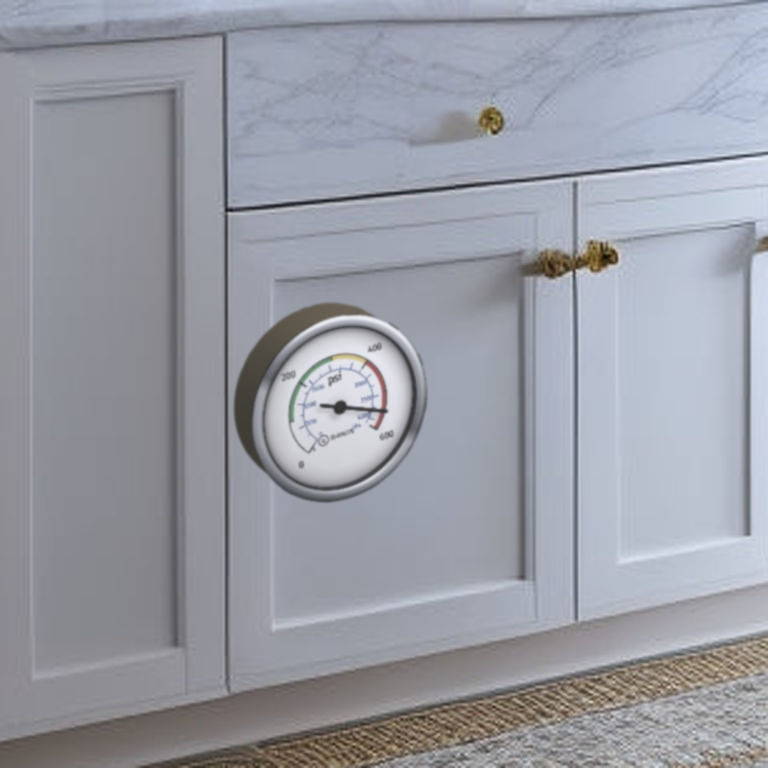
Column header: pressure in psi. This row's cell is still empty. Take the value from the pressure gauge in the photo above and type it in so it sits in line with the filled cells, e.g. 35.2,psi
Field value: 550,psi
